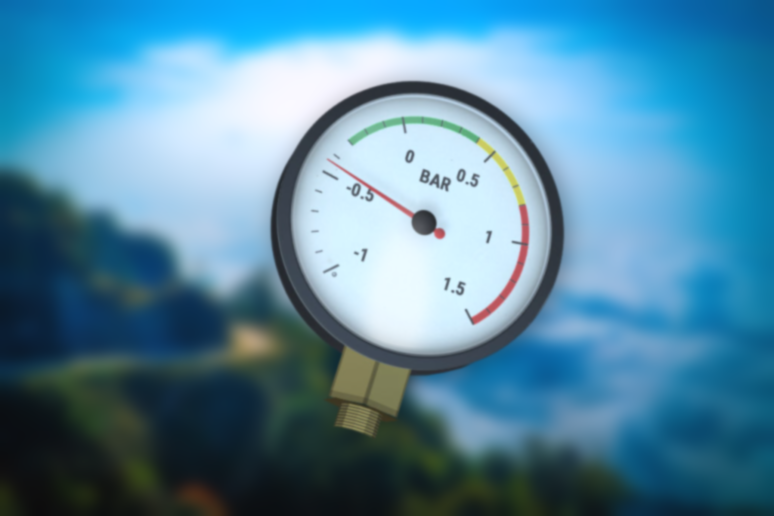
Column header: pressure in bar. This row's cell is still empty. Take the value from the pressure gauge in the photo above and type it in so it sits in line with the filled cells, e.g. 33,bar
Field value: -0.45,bar
